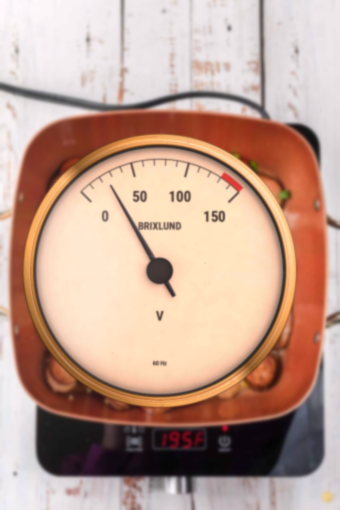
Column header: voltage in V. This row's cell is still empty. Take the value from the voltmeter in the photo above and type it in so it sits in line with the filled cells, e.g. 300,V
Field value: 25,V
